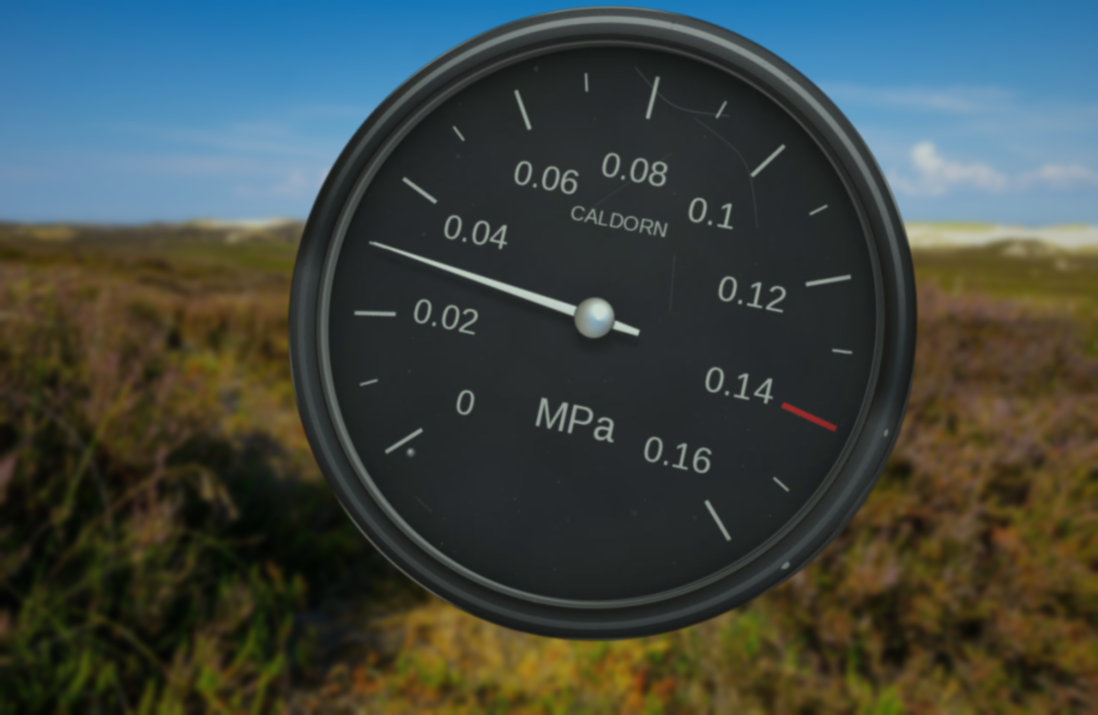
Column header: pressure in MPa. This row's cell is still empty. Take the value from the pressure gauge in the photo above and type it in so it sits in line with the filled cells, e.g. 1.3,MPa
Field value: 0.03,MPa
